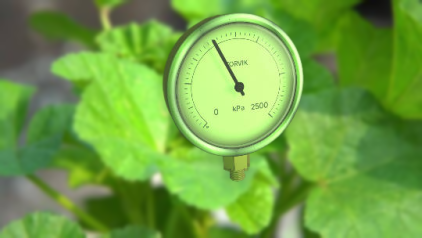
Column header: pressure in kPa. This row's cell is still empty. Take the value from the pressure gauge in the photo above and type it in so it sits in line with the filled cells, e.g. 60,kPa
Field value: 1000,kPa
